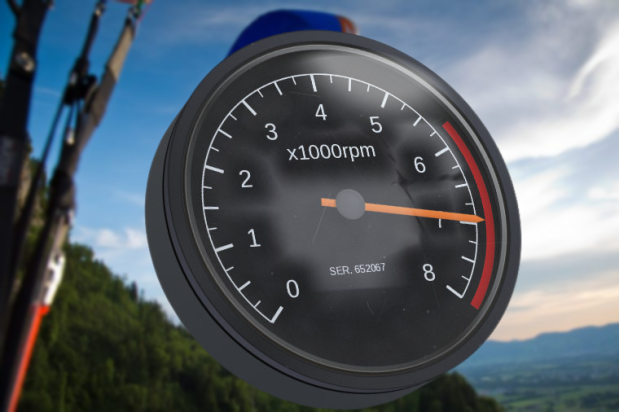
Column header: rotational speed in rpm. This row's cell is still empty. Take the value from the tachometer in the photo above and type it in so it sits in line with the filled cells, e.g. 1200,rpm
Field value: 7000,rpm
